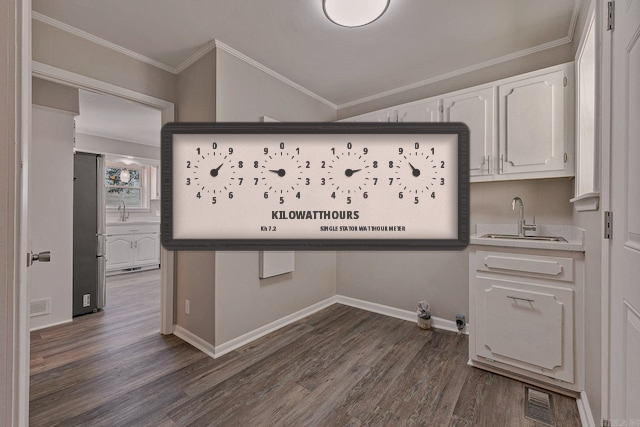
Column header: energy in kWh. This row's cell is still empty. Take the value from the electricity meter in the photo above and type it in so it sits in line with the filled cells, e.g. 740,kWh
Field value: 8779,kWh
